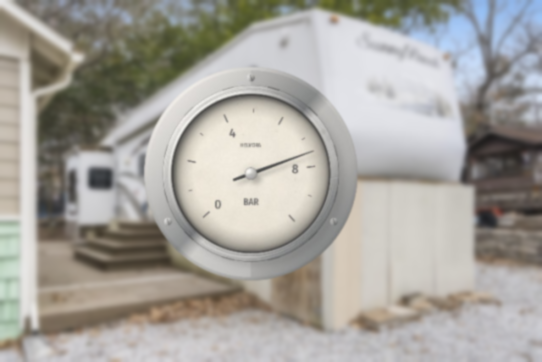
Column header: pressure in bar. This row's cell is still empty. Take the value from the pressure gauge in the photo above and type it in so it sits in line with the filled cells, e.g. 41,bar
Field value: 7.5,bar
